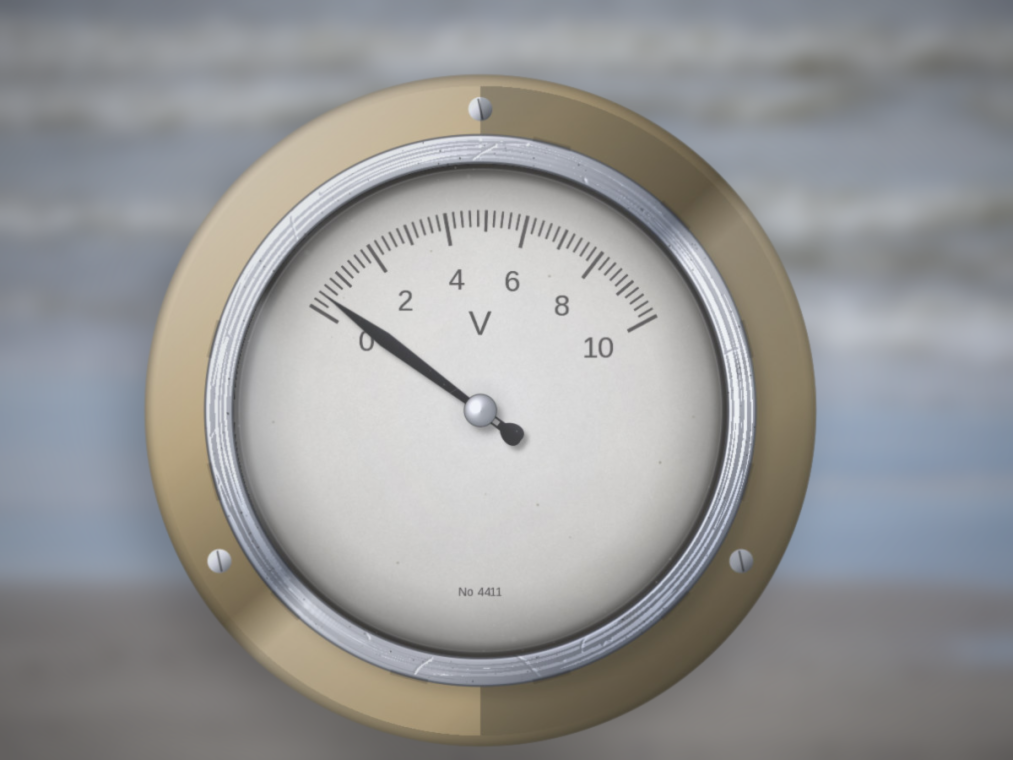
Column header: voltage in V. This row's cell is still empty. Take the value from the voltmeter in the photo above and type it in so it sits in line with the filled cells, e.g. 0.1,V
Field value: 0.4,V
